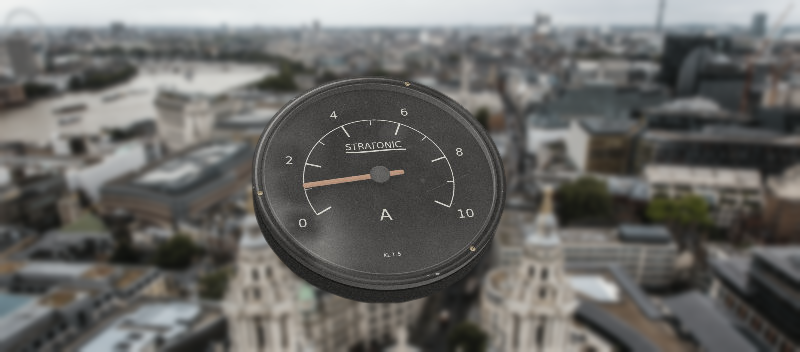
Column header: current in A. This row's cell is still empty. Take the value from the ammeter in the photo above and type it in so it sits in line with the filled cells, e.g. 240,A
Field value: 1,A
